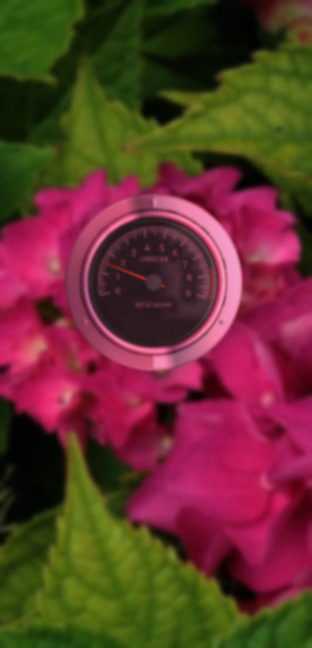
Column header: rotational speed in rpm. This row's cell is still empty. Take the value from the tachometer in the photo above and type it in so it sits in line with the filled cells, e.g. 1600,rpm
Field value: 1500,rpm
